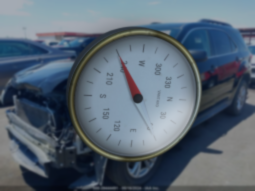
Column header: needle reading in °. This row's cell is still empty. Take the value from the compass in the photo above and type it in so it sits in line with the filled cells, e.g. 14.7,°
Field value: 240,°
